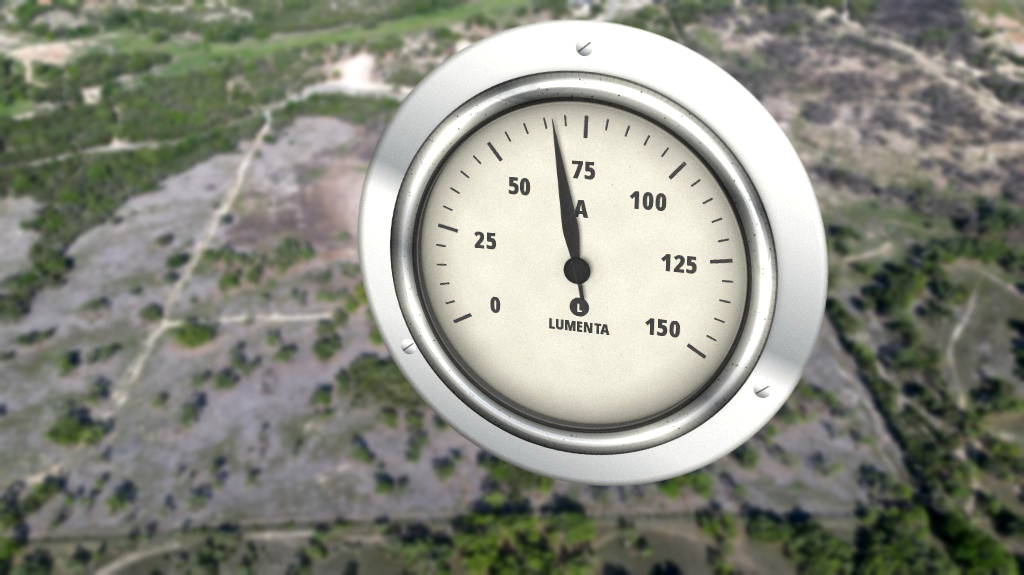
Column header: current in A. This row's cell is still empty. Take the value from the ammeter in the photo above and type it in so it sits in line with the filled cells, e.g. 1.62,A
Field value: 67.5,A
